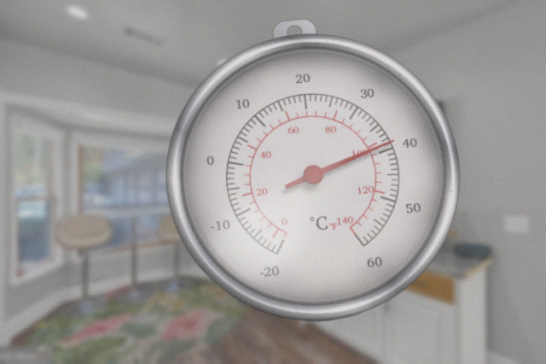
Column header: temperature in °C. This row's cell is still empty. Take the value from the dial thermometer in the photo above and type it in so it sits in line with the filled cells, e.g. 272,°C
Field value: 39,°C
